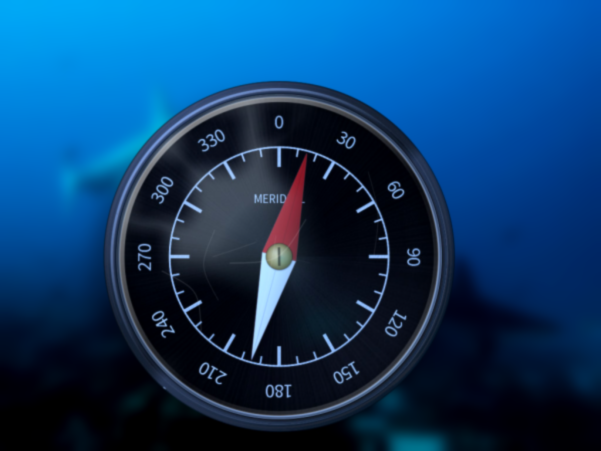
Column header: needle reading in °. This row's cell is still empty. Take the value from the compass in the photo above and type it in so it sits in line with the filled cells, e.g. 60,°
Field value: 15,°
